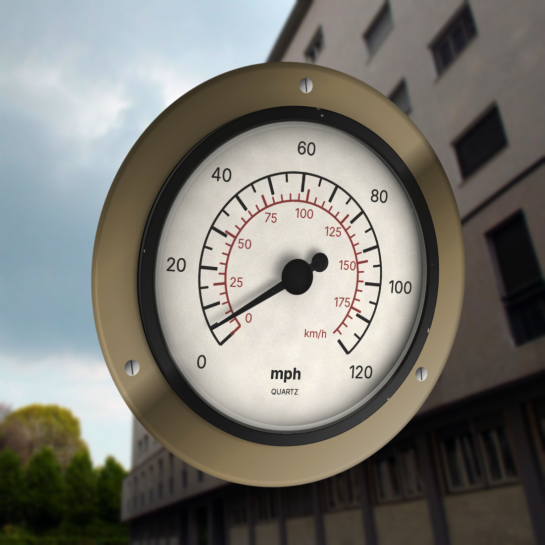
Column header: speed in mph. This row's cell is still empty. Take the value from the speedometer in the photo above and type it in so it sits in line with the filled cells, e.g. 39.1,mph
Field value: 5,mph
